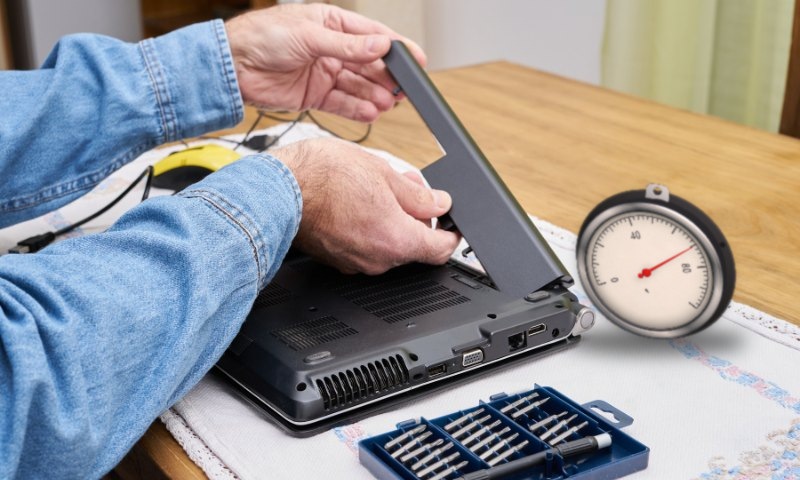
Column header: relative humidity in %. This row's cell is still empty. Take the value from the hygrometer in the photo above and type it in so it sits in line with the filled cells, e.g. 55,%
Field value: 70,%
